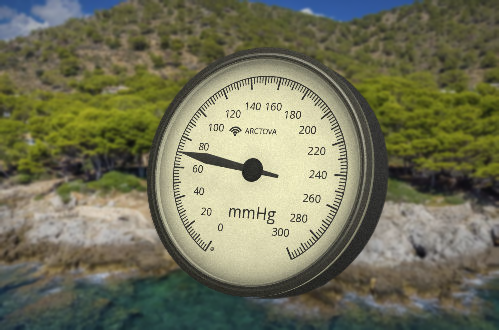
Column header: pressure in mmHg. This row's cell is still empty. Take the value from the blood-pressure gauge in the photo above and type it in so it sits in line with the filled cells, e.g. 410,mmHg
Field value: 70,mmHg
